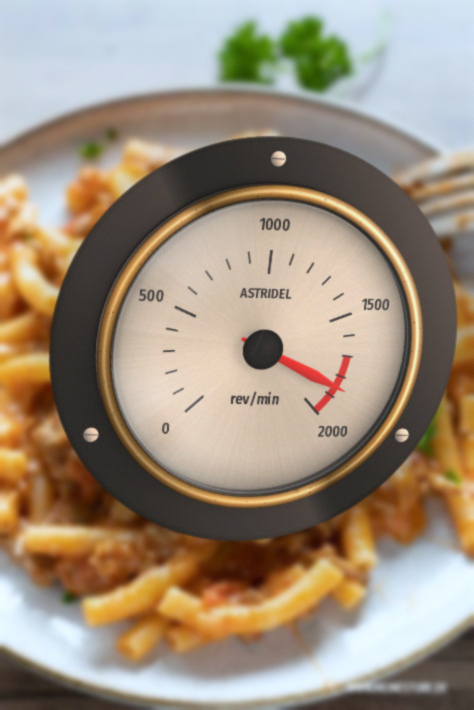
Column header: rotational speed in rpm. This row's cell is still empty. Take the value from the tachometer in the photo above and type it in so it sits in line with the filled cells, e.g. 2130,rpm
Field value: 1850,rpm
